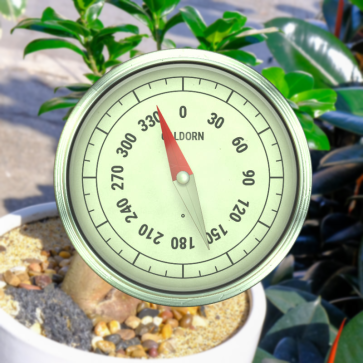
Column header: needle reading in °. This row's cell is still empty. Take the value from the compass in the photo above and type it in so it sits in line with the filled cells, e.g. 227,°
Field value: 340,°
